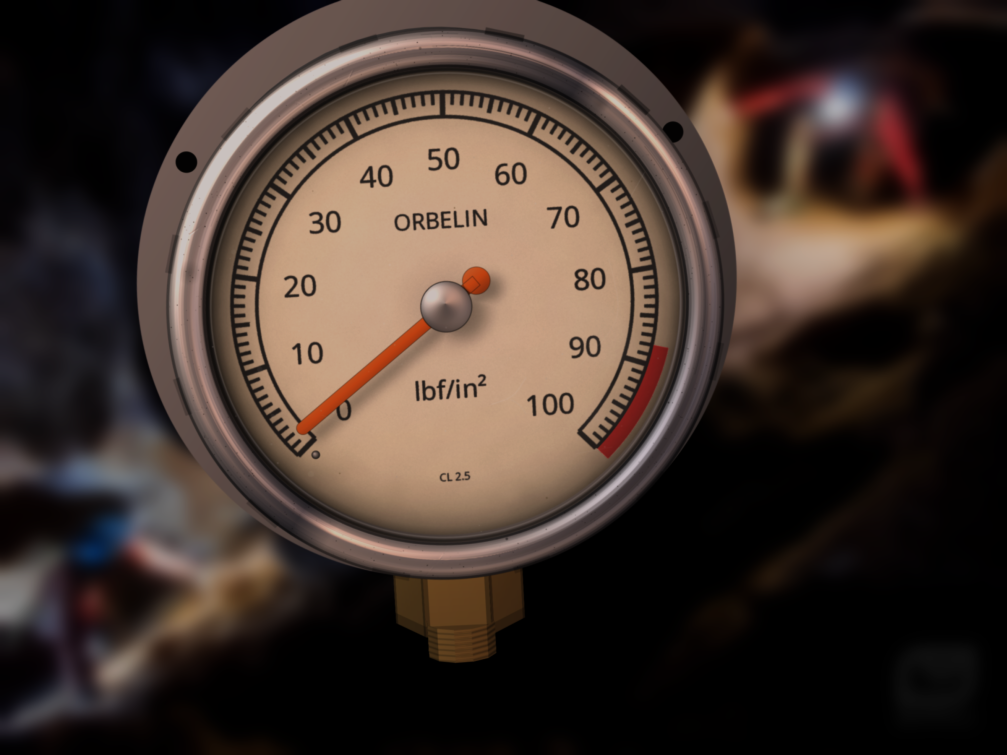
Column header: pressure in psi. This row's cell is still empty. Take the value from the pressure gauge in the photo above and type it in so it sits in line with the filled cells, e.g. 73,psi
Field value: 2,psi
